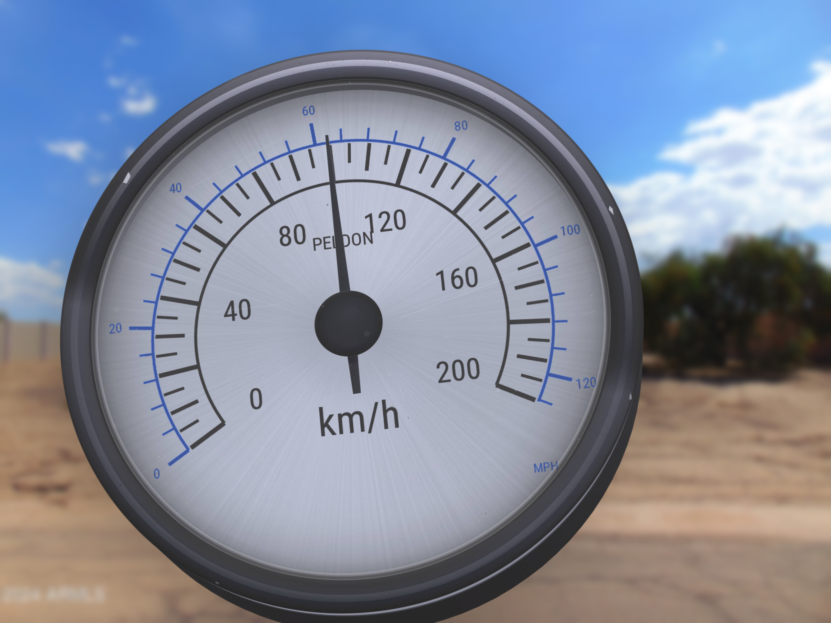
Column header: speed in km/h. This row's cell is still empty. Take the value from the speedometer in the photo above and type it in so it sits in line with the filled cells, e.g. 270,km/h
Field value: 100,km/h
